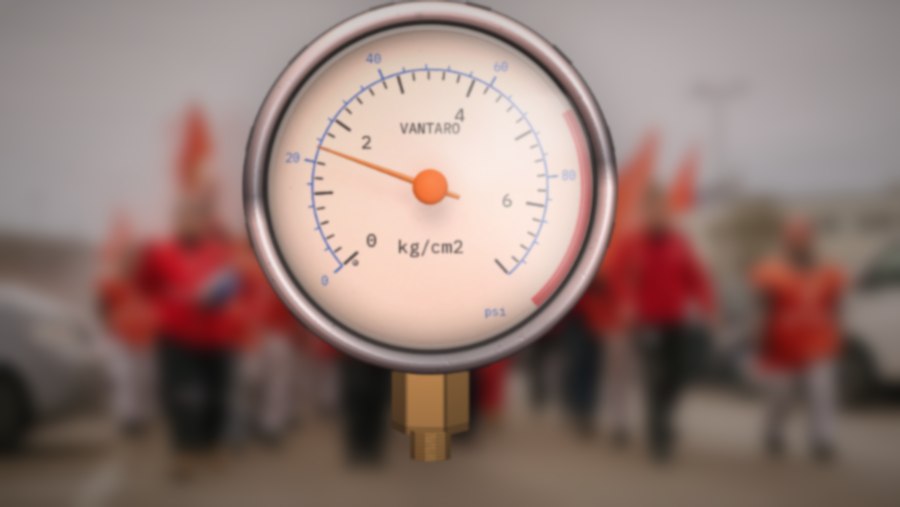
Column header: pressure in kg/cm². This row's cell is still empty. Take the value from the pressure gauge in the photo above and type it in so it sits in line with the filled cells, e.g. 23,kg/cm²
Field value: 1.6,kg/cm²
